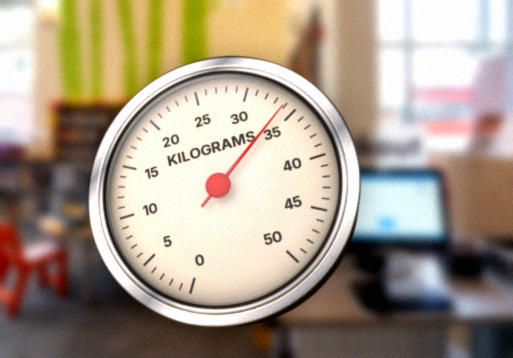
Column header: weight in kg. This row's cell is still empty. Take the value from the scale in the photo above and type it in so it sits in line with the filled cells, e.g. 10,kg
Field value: 34,kg
